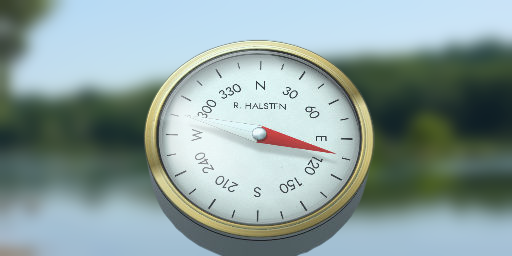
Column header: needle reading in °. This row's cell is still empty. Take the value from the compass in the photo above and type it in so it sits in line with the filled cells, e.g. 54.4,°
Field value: 105,°
